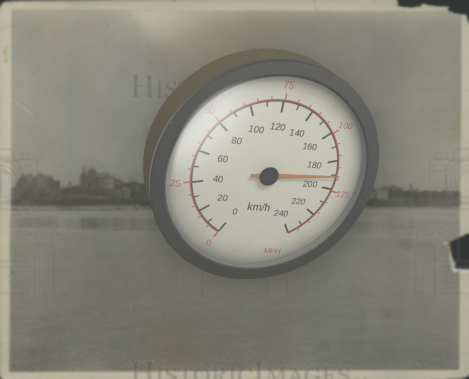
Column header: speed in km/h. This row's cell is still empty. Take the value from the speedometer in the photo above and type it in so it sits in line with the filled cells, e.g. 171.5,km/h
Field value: 190,km/h
